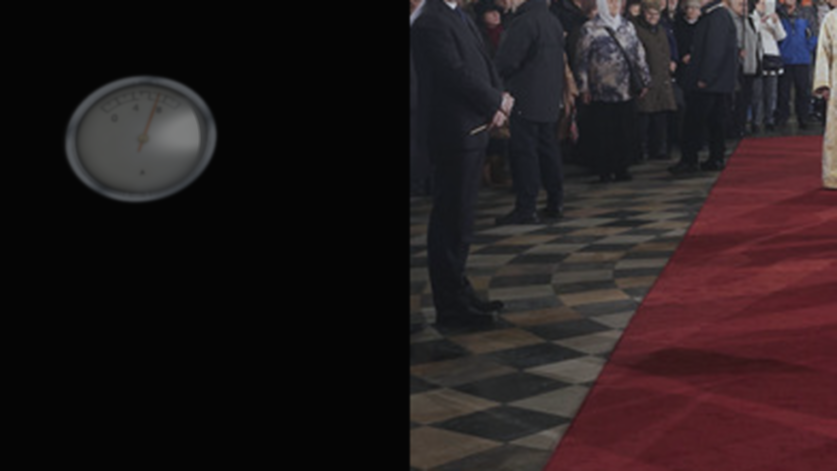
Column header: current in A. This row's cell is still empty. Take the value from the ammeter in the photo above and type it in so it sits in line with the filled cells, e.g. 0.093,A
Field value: 7,A
